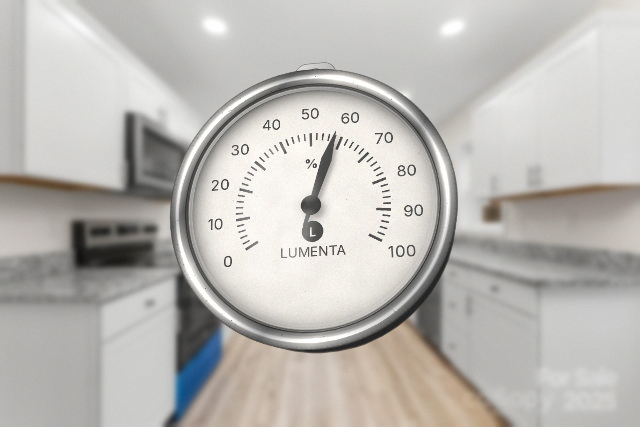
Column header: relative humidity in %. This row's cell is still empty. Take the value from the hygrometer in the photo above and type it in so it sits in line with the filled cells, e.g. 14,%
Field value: 58,%
